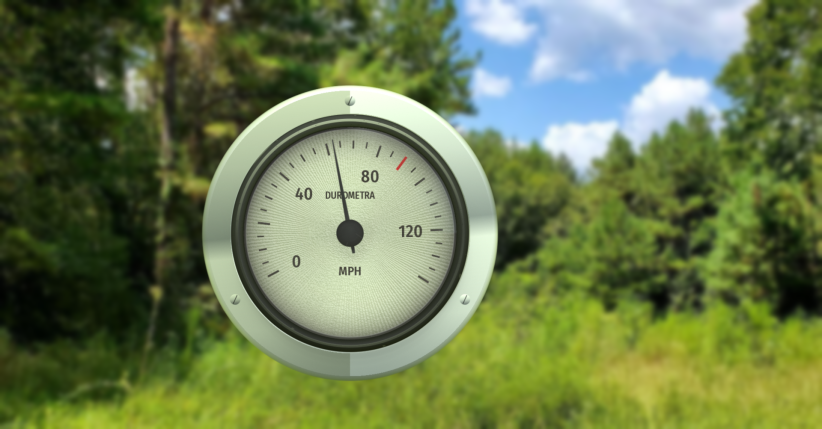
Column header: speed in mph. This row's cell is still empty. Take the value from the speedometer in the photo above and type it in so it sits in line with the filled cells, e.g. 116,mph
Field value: 62.5,mph
